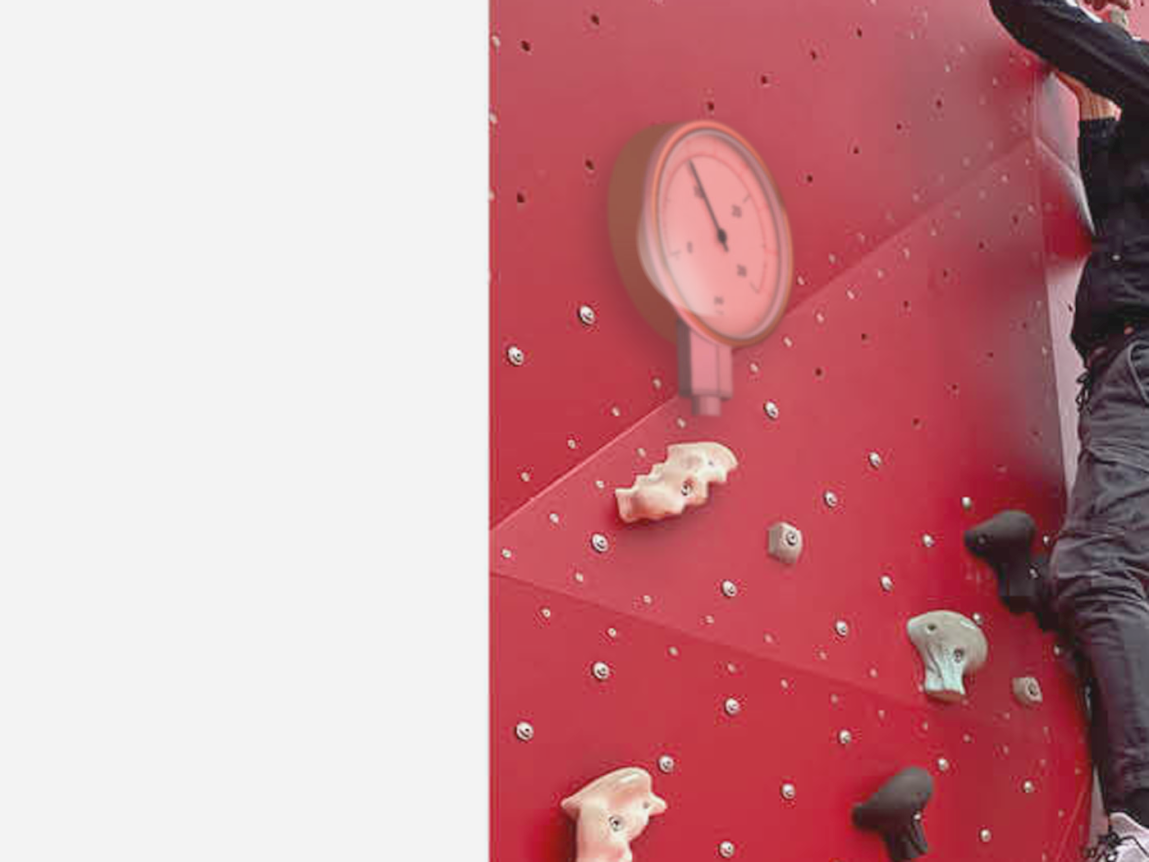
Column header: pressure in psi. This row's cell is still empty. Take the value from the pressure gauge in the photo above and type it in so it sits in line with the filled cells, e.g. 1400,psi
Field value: 10,psi
